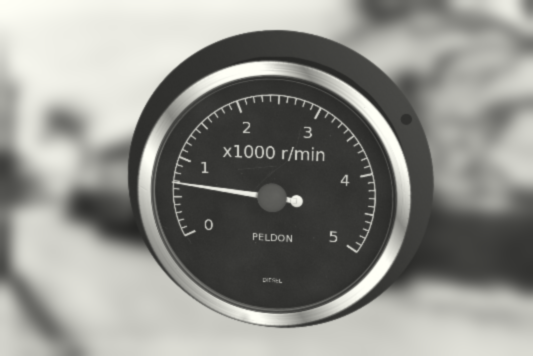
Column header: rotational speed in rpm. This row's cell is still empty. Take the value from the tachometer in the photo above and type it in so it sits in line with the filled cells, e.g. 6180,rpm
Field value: 700,rpm
